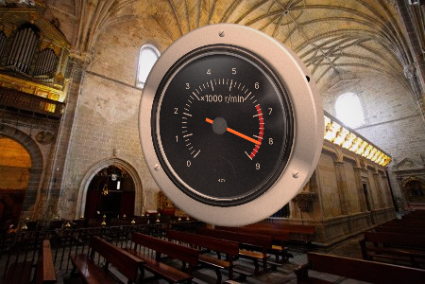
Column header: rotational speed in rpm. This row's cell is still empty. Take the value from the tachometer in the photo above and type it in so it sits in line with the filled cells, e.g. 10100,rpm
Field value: 8200,rpm
